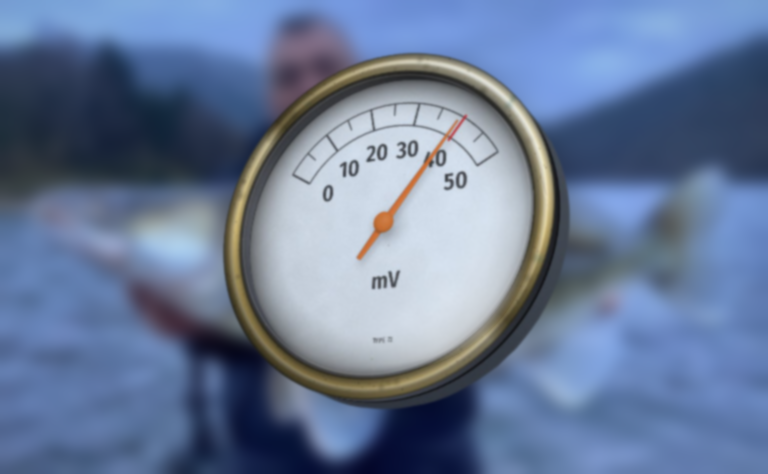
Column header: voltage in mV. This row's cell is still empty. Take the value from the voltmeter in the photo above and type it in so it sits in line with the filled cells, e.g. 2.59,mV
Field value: 40,mV
